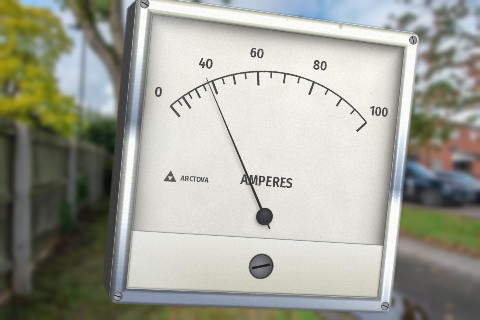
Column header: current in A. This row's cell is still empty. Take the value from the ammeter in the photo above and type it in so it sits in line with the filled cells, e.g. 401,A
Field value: 37.5,A
